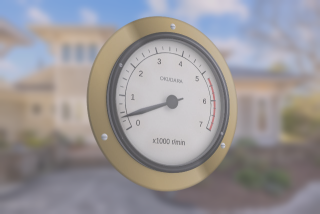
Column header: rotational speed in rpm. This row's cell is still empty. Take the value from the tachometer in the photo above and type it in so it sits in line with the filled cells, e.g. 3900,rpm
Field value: 375,rpm
